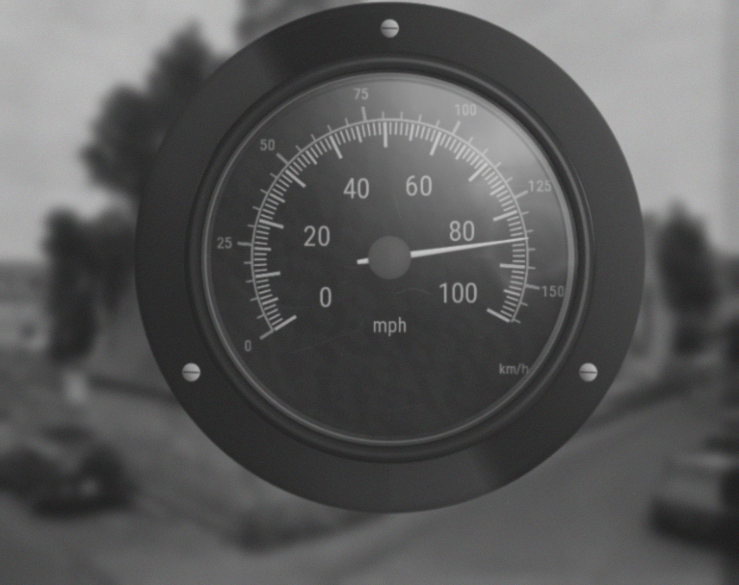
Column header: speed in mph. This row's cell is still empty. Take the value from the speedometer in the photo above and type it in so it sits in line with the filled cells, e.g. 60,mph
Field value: 85,mph
